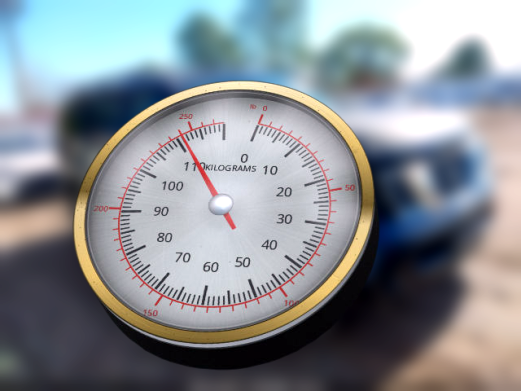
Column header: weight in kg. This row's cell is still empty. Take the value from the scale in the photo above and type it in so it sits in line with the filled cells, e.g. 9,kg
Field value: 111,kg
